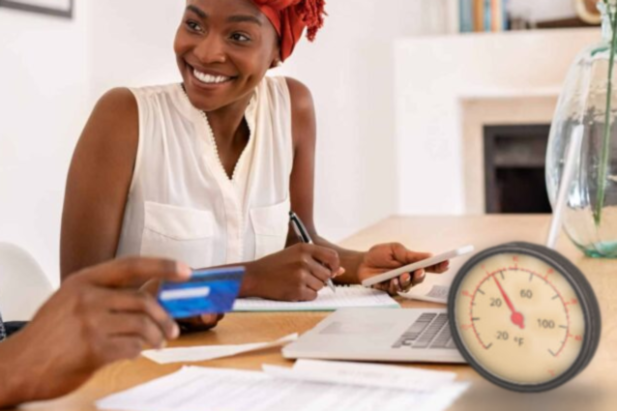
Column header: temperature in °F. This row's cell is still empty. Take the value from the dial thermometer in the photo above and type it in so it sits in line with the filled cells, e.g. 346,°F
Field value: 35,°F
